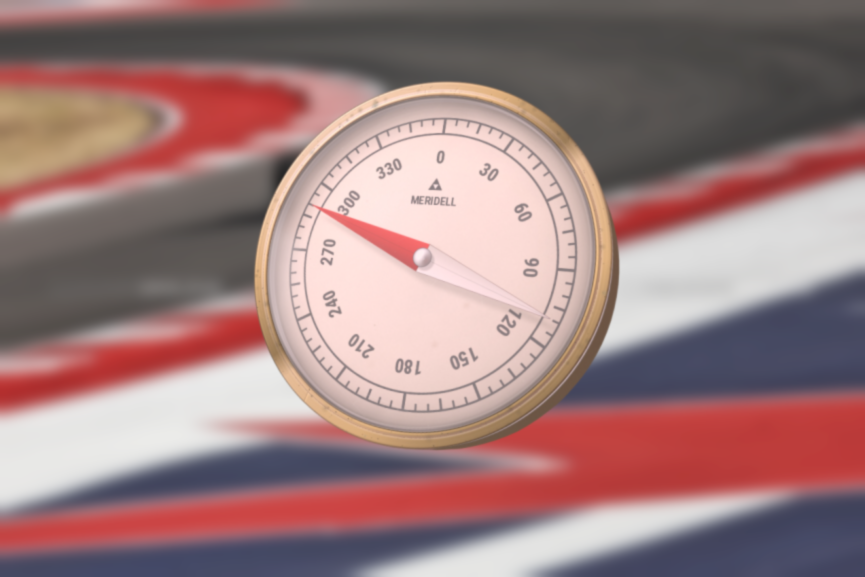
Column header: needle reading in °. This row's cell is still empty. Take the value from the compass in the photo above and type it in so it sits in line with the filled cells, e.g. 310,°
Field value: 290,°
